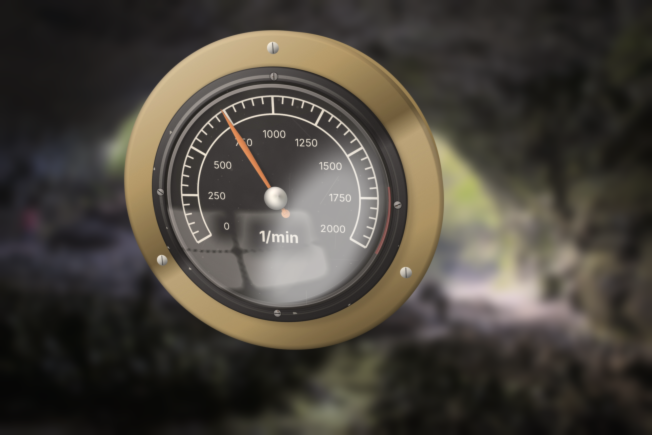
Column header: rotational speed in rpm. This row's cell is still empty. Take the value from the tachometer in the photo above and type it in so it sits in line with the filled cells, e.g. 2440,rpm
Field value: 750,rpm
